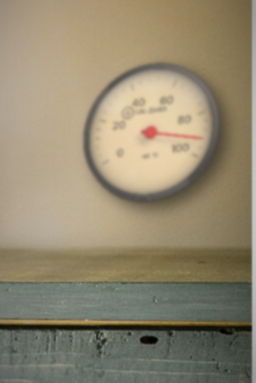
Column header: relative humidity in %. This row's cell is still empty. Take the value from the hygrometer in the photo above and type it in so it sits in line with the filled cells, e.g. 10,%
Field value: 92,%
